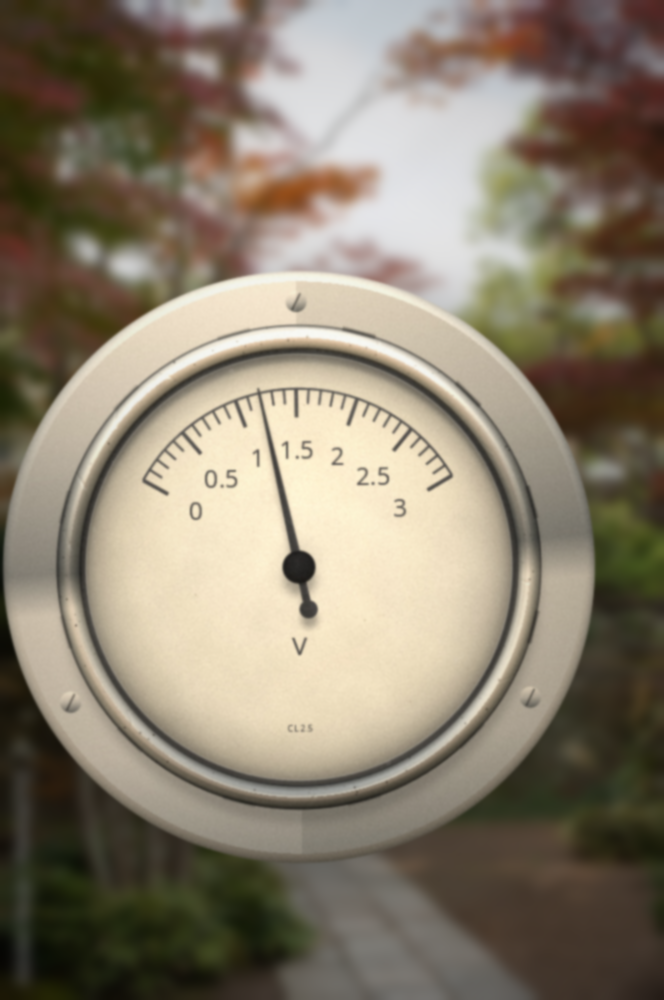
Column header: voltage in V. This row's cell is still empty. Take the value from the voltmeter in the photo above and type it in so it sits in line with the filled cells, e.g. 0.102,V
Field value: 1.2,V
